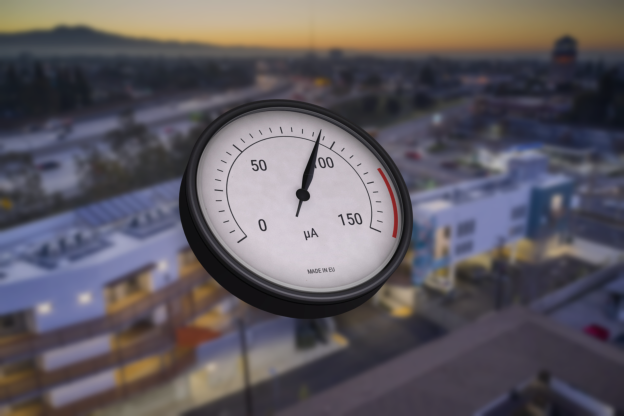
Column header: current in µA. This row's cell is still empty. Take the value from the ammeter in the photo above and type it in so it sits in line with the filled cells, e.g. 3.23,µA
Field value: 92.5,µA
